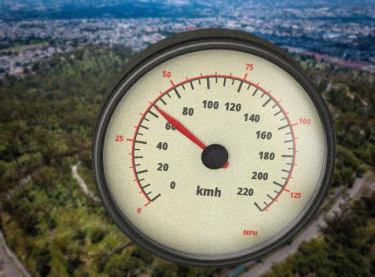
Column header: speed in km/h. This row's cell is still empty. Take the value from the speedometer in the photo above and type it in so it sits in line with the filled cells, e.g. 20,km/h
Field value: 65,km/h
